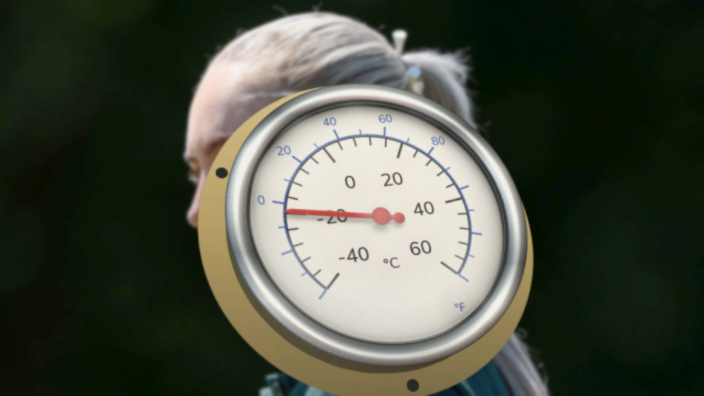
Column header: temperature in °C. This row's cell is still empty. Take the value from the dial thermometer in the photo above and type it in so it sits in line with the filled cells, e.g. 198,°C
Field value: -20,°C
